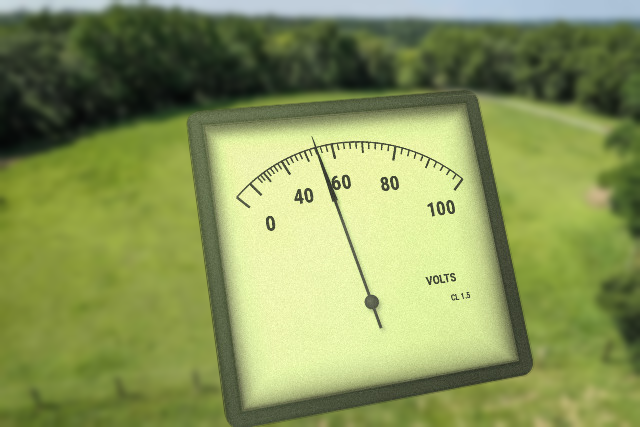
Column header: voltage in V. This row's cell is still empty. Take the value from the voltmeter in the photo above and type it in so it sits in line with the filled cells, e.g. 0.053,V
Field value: 54,V
